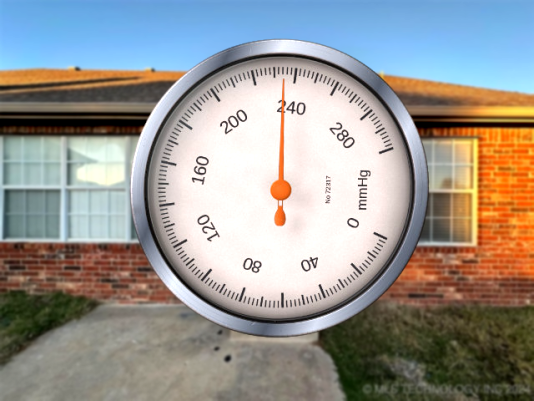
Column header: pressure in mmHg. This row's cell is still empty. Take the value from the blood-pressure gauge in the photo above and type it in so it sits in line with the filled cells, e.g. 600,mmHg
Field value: 234,mmHg
